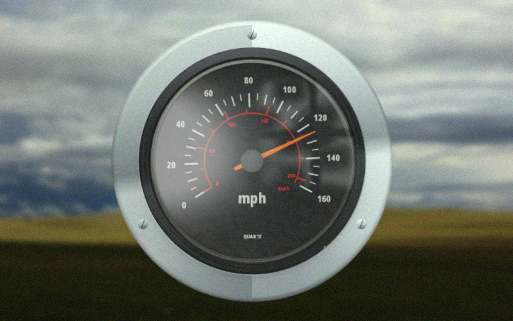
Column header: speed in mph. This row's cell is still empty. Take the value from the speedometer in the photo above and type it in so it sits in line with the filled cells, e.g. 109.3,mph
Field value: 125,mph
